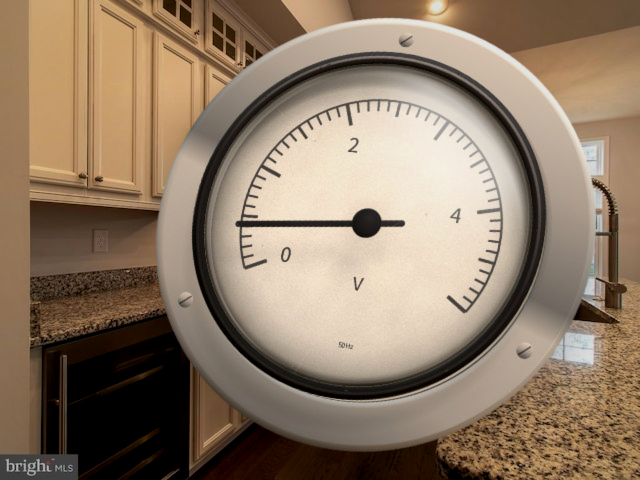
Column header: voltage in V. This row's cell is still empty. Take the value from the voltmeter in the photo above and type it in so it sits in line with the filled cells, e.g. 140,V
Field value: 0.4,V
